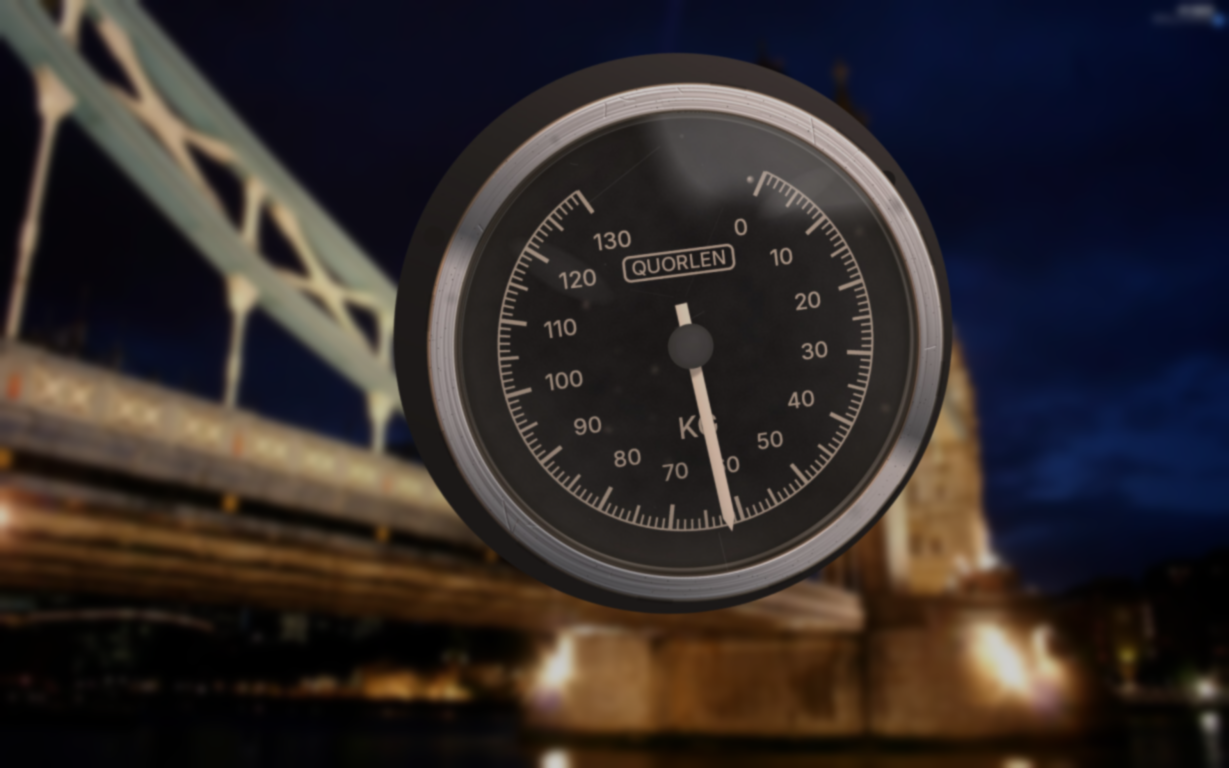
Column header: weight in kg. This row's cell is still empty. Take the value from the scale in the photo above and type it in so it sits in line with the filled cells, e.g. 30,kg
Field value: 62,kg
